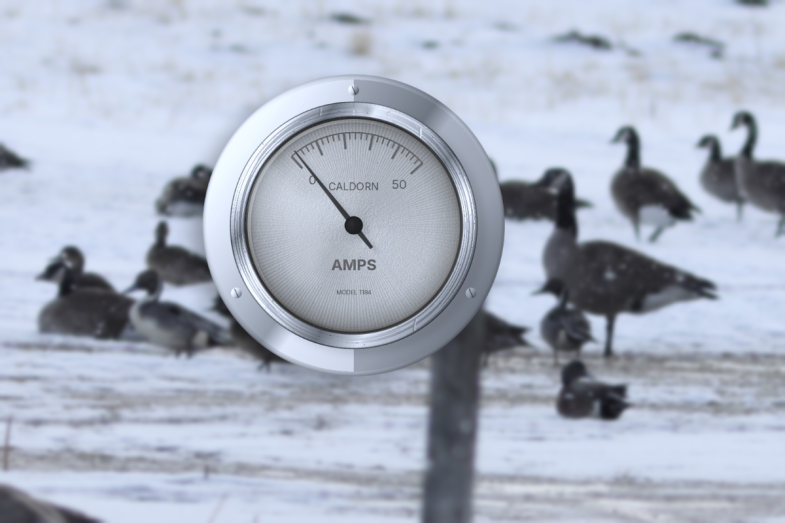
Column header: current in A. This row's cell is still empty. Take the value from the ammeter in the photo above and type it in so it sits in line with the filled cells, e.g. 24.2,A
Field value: 2,A
